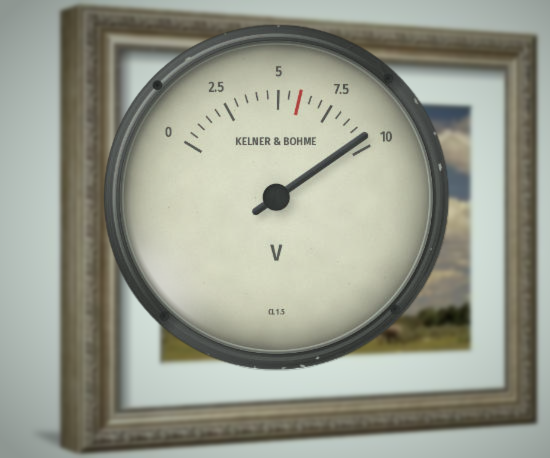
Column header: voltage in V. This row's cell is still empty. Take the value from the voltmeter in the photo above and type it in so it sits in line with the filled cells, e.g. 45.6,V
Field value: 9.5,V
